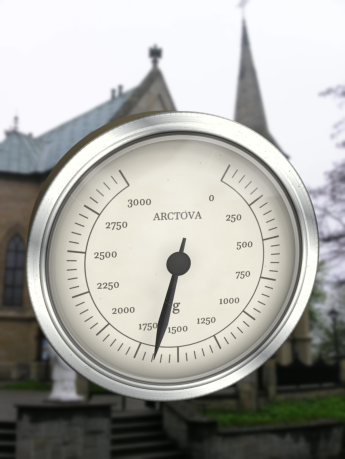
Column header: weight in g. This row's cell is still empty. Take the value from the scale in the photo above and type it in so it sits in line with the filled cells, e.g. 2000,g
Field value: 1650,g
